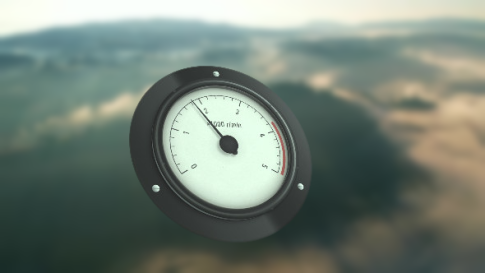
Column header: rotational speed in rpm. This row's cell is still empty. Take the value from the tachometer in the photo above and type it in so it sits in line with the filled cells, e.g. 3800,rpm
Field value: 1800,rpm
